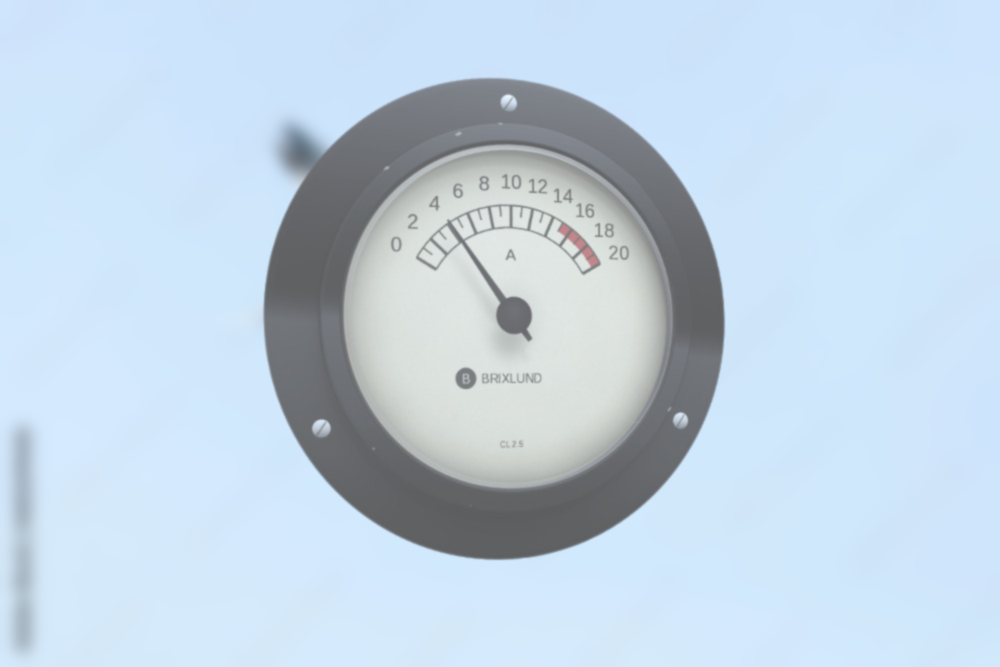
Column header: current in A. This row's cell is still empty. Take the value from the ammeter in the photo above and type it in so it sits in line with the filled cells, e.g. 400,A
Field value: 4,A
